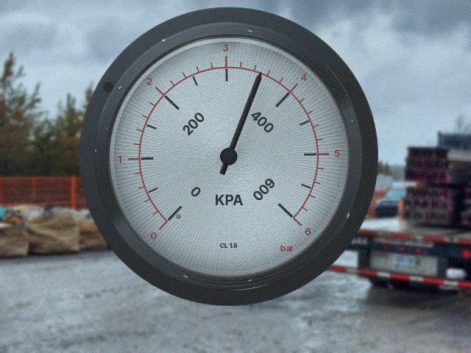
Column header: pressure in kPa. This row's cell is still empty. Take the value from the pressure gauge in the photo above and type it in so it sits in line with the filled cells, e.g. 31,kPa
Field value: 350,kPa
